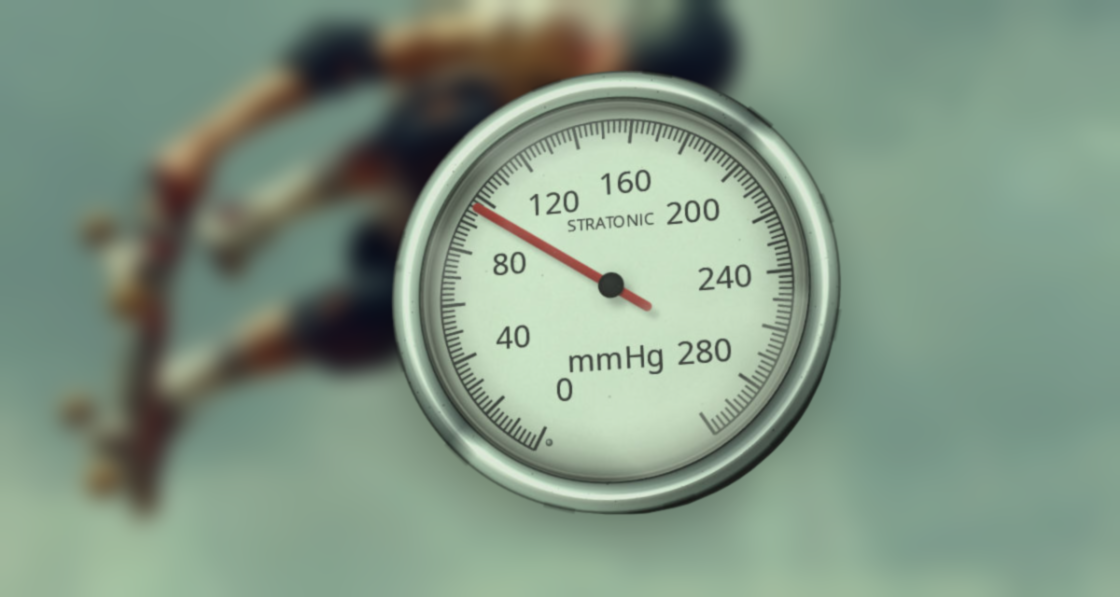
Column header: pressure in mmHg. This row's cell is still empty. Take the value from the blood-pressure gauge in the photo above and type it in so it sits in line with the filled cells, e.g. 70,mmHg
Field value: 96,mmHg
